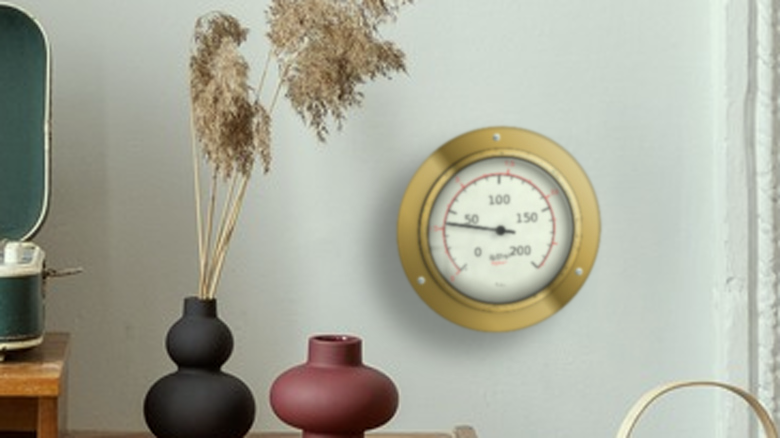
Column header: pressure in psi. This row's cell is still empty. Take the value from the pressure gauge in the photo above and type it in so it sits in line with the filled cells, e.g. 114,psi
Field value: 40,psi
